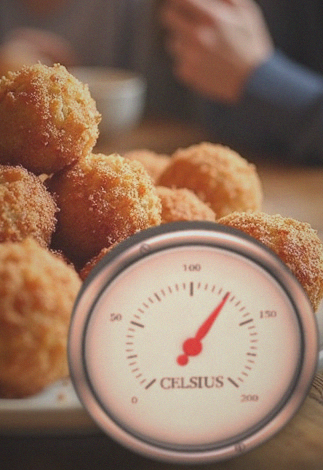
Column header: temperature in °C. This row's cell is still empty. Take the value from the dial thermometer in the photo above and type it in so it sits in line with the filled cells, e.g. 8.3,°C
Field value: 125,°C
